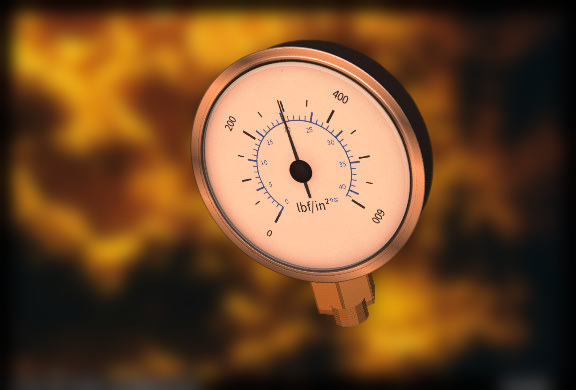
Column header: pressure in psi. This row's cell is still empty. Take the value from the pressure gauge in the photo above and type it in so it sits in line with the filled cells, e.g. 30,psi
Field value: 300,psi
